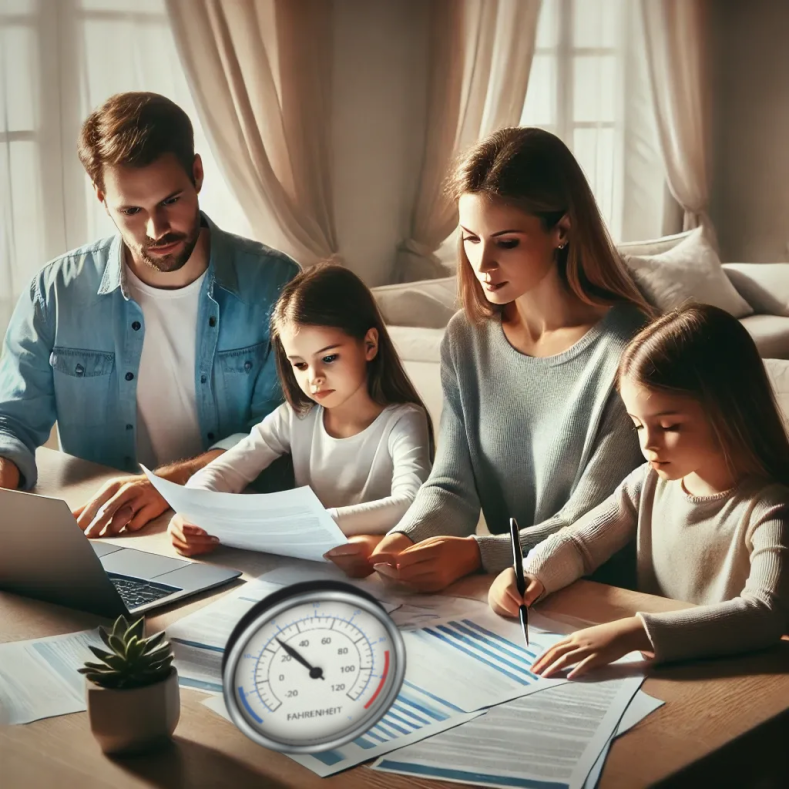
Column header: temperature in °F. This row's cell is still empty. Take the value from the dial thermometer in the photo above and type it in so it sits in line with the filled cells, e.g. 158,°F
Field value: 28,°F
